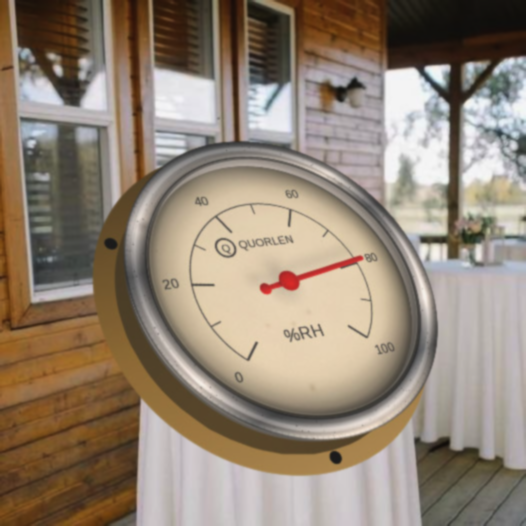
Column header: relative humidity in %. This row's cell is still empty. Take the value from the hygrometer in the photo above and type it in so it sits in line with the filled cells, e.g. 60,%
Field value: 80,%
